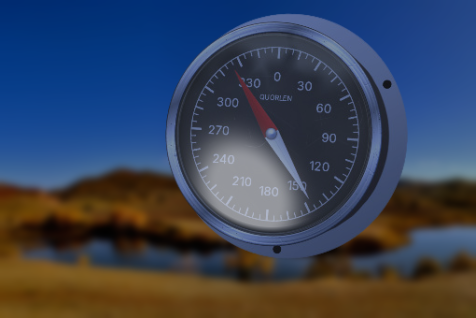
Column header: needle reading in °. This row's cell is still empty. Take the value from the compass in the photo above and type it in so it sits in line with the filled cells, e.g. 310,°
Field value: 325,°
